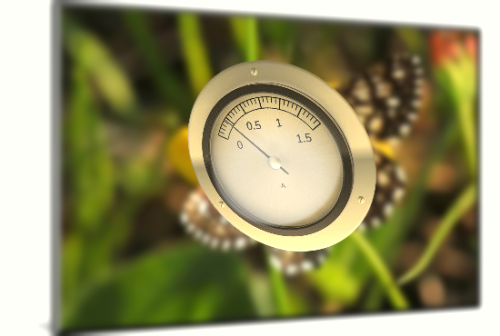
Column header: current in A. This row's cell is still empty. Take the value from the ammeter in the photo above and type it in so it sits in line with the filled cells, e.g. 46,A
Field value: 0.25,A
